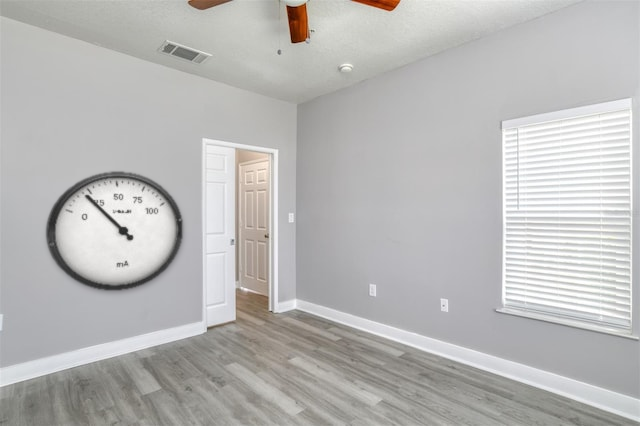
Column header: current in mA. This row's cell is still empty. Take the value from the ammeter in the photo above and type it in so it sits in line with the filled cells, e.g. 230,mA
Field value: 20,mA
